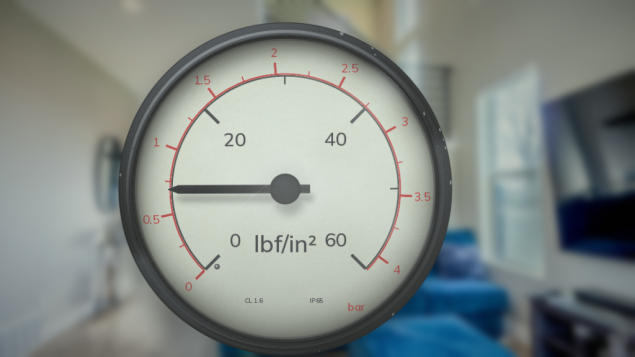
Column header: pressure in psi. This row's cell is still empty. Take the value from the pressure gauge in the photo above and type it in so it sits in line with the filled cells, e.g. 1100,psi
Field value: 10,psi
